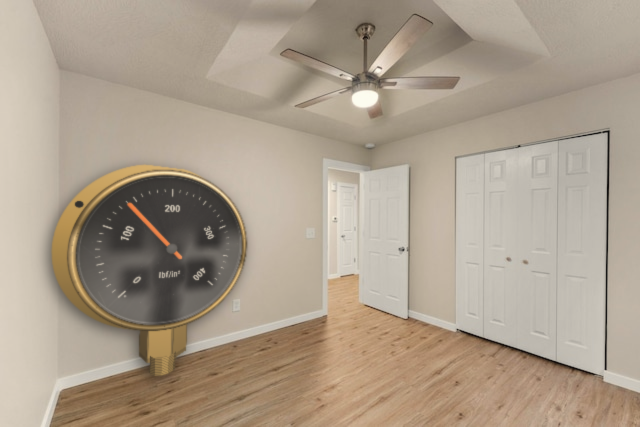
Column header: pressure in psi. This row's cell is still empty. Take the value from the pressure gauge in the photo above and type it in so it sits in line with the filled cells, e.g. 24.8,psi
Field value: 140,psi
